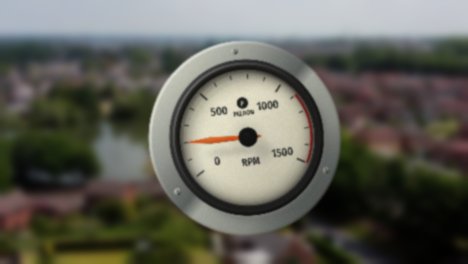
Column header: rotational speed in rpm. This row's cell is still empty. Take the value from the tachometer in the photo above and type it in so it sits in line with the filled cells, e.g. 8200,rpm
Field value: 200,rpm
